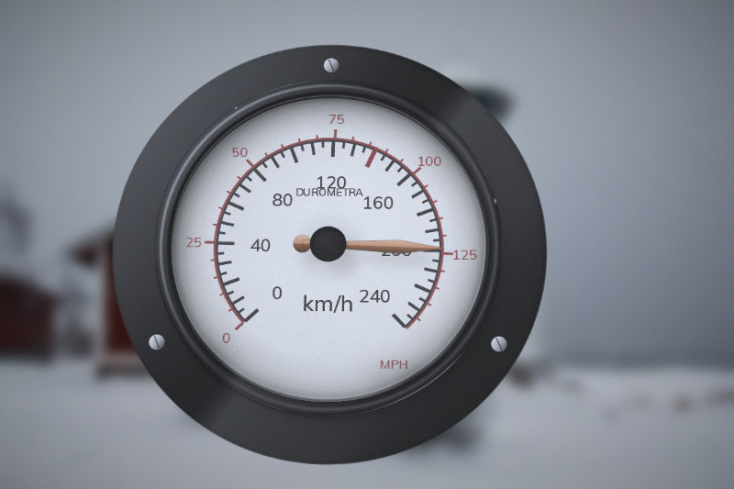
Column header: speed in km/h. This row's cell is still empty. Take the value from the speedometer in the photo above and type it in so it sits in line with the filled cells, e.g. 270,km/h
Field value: 200,km/h
